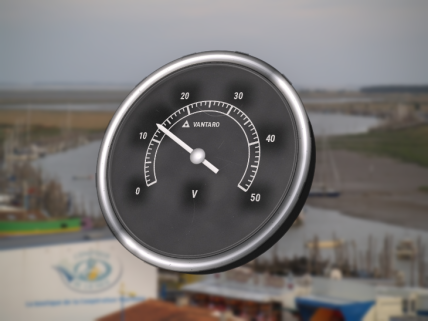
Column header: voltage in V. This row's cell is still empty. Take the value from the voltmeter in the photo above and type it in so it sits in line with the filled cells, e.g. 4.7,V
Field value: 13,V
